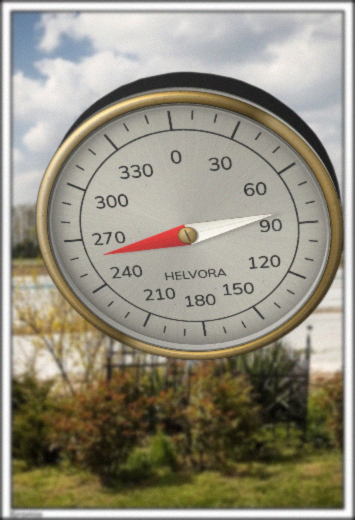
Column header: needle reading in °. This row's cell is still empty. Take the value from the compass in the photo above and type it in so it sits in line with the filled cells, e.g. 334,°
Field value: 260,°
